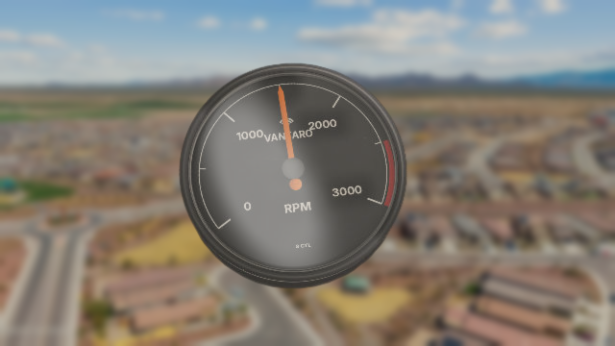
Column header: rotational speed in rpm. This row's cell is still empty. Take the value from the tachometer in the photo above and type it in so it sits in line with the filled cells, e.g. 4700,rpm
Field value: 1500,rpm
